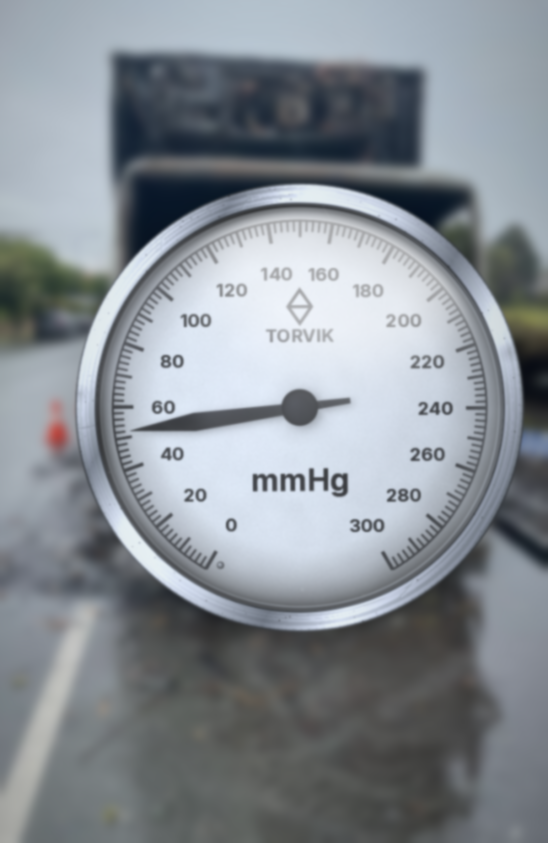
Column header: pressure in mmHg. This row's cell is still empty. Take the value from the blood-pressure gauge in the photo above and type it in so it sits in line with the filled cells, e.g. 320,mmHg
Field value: 52,mmHg
